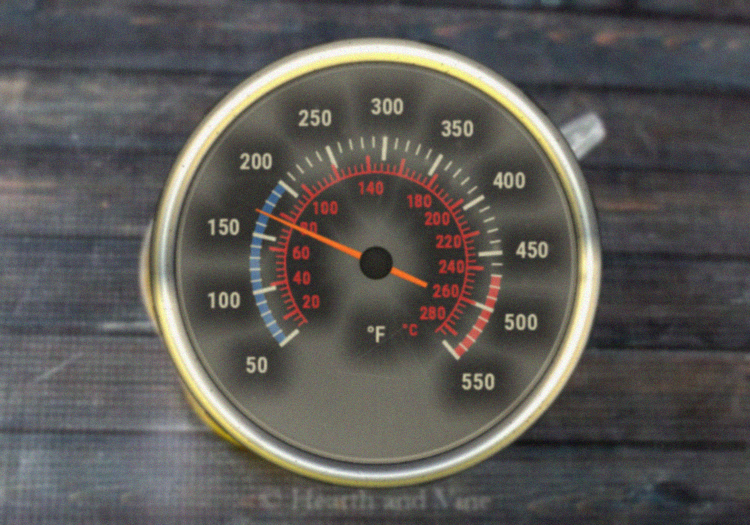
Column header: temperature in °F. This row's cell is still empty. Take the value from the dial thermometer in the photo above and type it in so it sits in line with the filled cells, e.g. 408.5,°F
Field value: 170,°F
